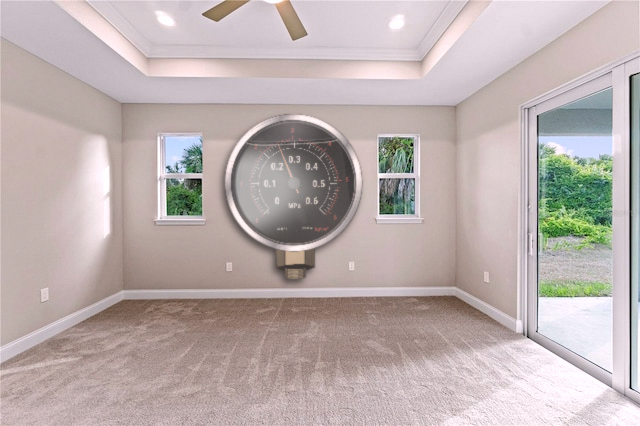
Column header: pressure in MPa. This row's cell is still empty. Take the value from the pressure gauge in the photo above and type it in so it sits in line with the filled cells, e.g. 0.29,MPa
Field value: 0.25,MPa
